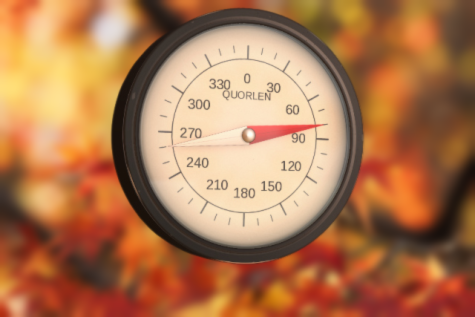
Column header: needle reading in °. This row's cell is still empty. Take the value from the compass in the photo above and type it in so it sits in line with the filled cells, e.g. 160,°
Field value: 80,°
